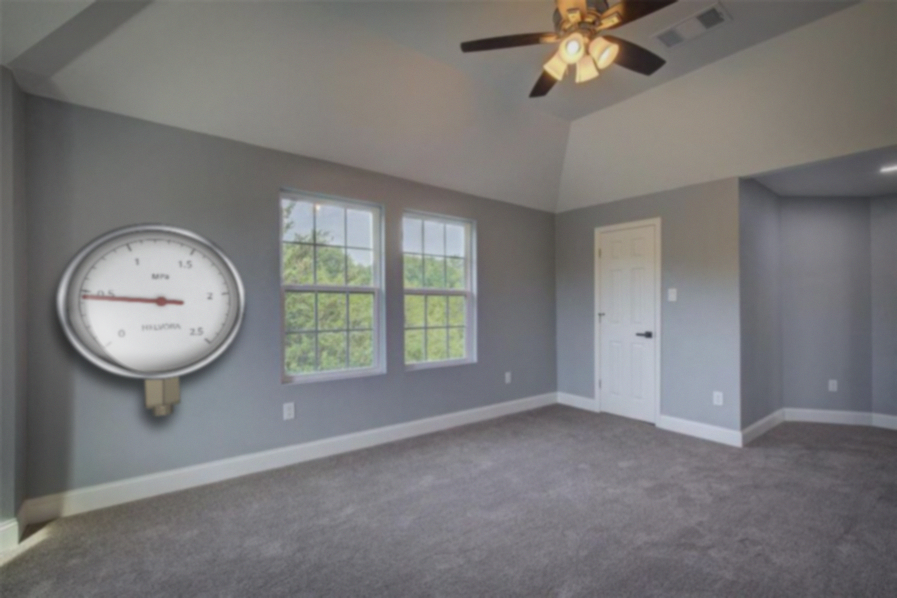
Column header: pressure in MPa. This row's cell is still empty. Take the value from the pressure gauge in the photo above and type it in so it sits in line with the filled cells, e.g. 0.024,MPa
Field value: 0.45,MPa
